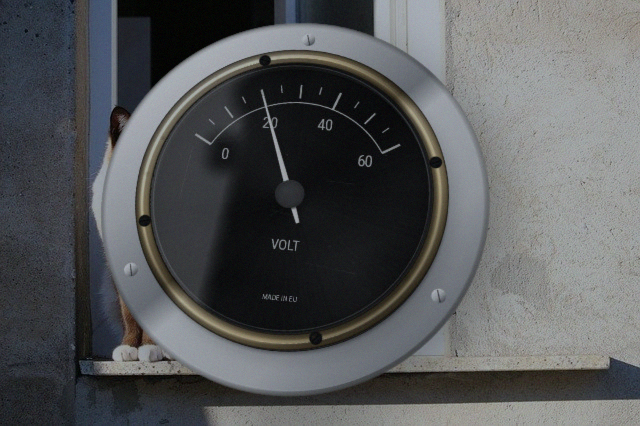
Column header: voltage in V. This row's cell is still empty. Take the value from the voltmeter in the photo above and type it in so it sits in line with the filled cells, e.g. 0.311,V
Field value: 20,V
